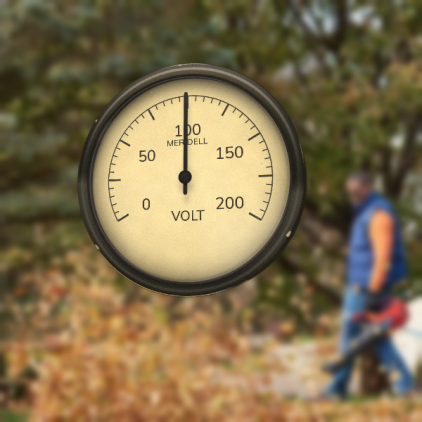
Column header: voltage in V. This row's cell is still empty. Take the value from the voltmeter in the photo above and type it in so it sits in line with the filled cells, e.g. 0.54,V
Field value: 100,V
